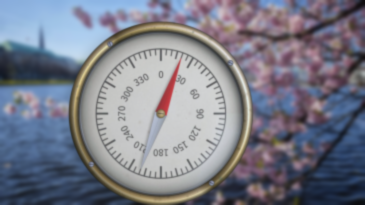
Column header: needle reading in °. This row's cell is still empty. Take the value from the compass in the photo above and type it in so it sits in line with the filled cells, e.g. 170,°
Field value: 20,°
